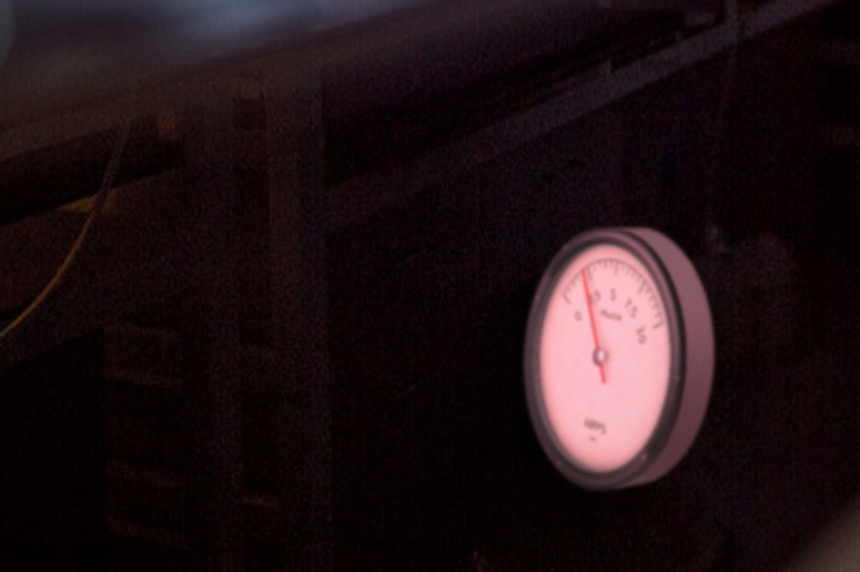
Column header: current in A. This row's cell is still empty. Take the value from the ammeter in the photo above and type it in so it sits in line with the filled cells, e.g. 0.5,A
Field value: 2.5,A
